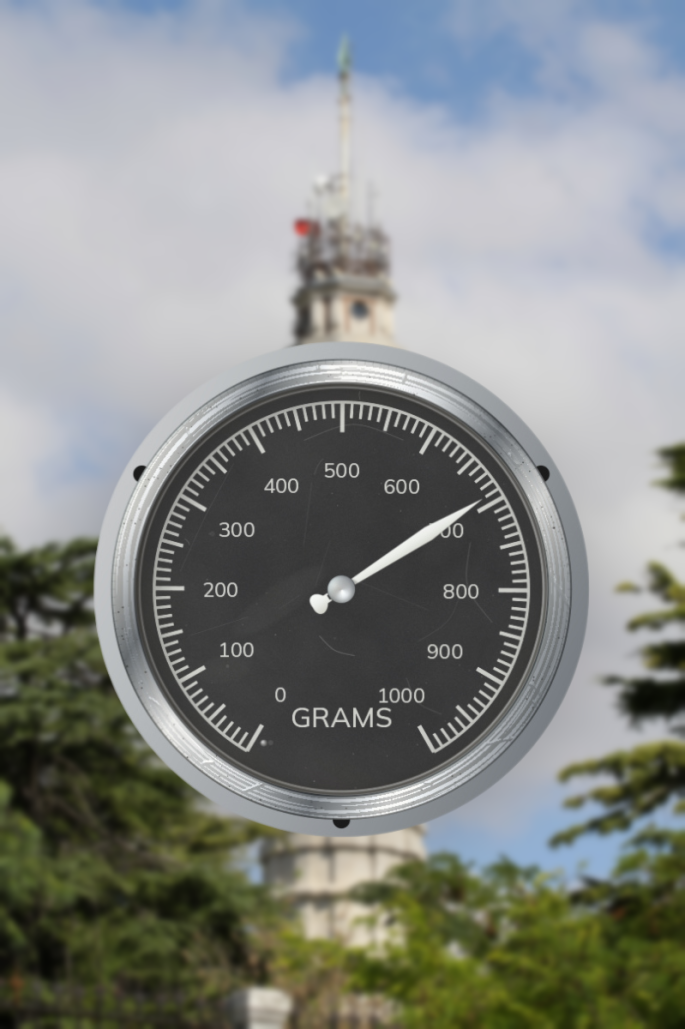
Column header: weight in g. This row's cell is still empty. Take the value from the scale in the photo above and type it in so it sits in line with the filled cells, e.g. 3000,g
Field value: 690,g
